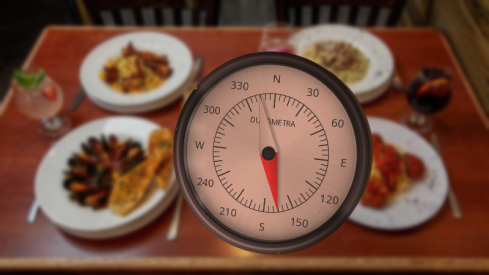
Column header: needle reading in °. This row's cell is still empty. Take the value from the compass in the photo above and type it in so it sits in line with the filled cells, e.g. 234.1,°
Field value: 165,°
